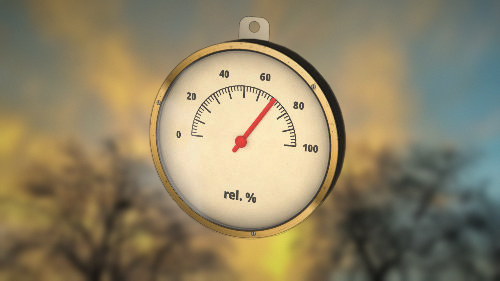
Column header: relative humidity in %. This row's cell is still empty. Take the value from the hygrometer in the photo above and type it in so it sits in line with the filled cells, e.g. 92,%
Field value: 70,%
